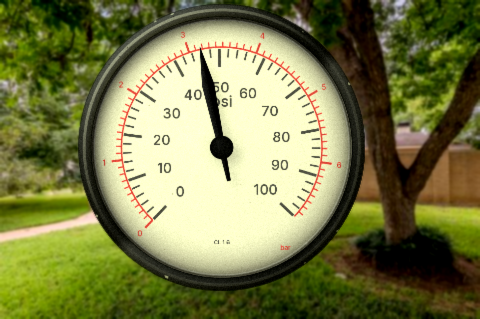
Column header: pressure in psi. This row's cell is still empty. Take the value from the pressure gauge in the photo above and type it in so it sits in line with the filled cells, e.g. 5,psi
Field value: 46,psi
